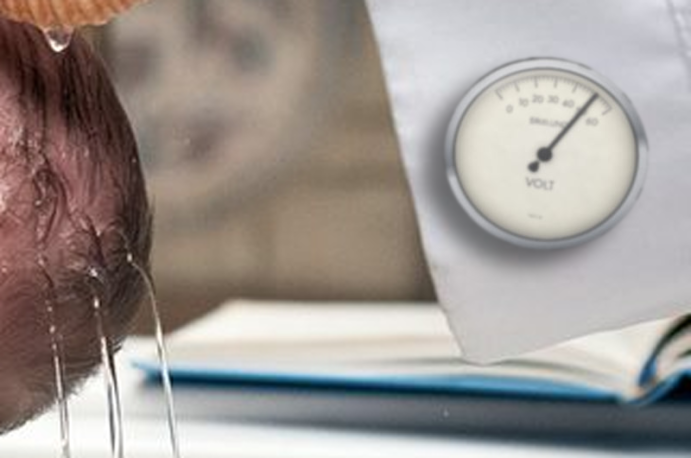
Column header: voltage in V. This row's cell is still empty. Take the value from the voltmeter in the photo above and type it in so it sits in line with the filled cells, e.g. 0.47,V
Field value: 50,V
